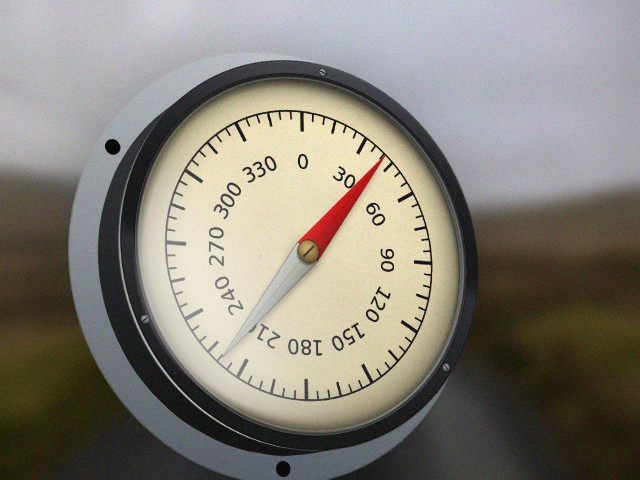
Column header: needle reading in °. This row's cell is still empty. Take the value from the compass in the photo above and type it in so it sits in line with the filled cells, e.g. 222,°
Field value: 40,°
